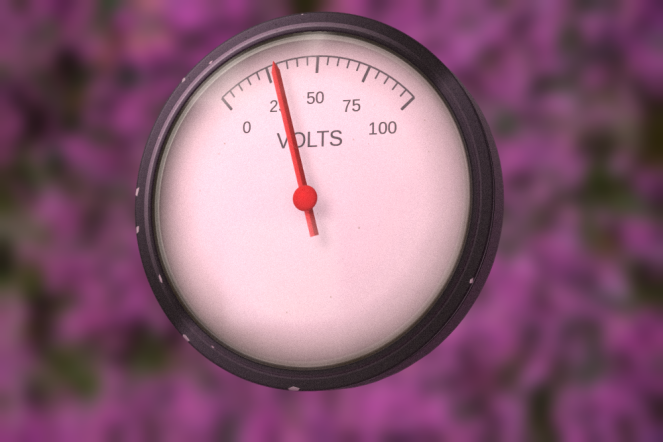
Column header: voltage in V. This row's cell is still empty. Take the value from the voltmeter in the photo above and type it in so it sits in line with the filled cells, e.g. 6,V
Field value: 30,V
